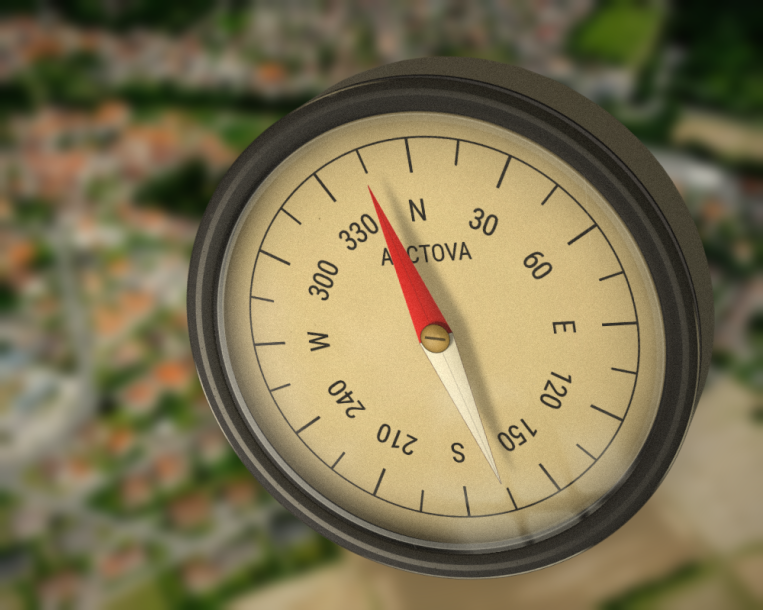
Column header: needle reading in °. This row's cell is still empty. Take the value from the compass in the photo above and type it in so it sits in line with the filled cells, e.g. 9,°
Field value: 345,°
